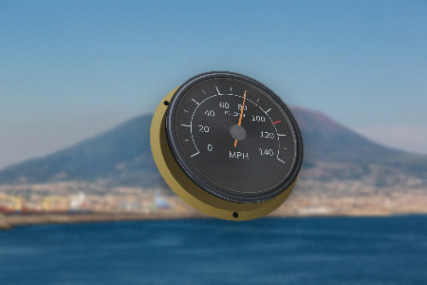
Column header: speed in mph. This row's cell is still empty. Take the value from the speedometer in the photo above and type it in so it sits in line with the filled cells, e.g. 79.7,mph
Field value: 80,mph
